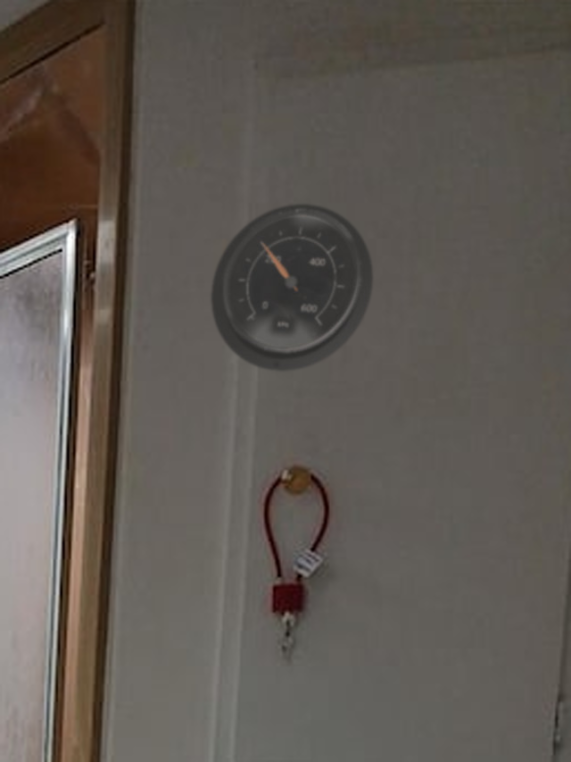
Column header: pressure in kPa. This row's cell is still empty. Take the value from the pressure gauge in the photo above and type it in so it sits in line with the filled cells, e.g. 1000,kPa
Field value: 200,kPa
